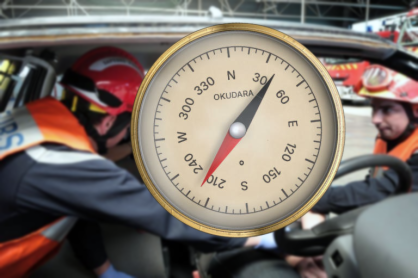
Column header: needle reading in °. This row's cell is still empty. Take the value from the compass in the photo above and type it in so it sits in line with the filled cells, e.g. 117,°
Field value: 220,°
